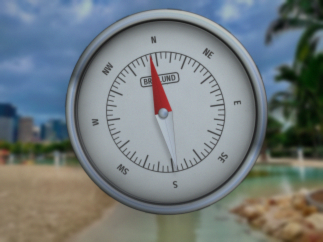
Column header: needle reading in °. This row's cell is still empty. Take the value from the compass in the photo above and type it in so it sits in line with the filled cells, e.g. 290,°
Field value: 355,°
